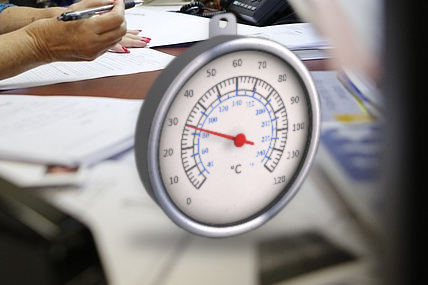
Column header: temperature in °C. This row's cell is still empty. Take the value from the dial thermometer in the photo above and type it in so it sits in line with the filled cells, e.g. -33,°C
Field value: 30,°C
